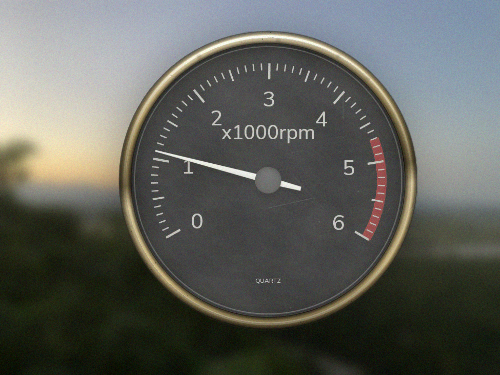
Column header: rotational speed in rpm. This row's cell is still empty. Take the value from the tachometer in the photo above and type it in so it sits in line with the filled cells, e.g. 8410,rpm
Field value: 1100,rpm
